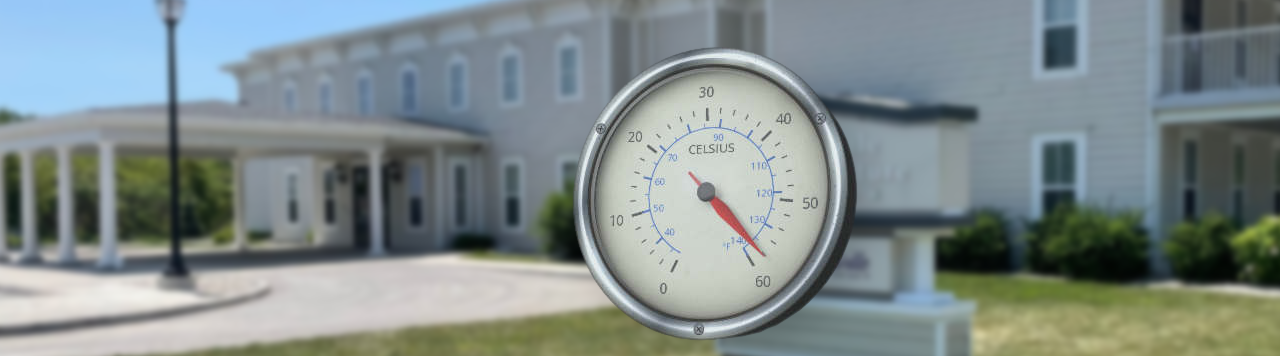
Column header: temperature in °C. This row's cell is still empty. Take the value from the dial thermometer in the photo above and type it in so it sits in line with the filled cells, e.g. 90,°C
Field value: 58,°C
